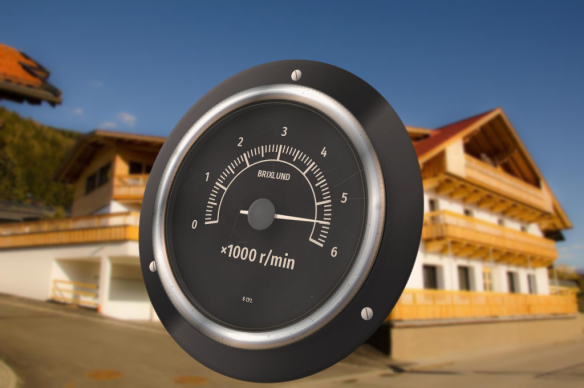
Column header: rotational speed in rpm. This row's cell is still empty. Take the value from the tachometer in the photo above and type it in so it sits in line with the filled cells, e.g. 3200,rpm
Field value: 5500,rpm
